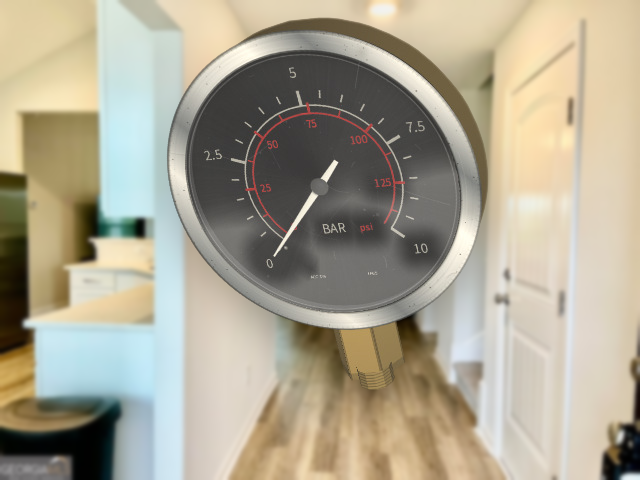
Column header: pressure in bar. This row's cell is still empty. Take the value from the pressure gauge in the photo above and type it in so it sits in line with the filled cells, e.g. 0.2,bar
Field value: 0,bar
